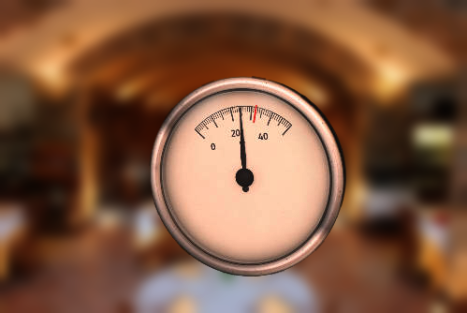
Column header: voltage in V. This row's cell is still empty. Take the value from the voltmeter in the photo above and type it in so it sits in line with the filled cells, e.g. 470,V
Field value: 25,V
